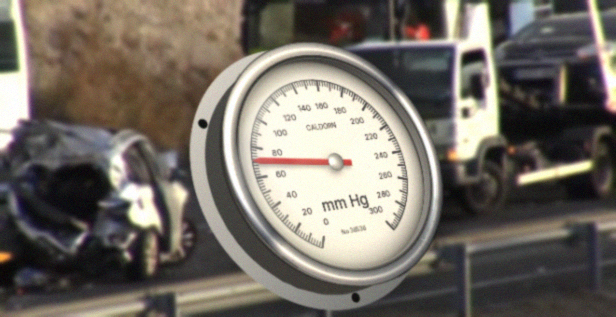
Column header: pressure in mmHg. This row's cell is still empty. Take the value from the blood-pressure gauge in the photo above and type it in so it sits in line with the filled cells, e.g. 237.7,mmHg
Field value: 70,mmHg
